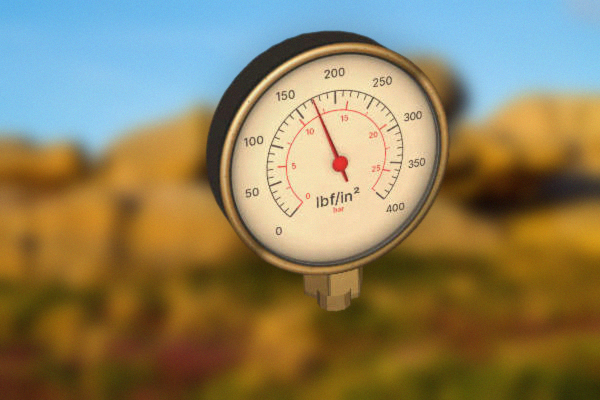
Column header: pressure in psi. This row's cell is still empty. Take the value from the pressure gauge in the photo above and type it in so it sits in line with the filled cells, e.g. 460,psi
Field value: 170,psi
